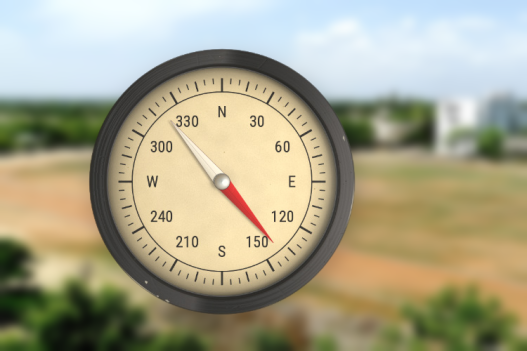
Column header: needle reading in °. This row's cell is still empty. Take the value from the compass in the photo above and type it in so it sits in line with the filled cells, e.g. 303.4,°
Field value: 140,°
